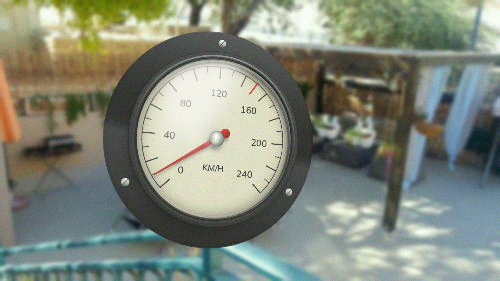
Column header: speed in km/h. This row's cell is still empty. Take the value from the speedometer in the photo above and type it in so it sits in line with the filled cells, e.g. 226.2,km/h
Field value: 10,km/h
